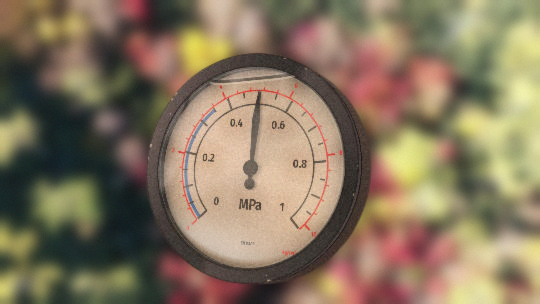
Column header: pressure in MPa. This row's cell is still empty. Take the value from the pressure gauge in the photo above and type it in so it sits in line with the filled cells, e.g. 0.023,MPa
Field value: 0.5,MPa
